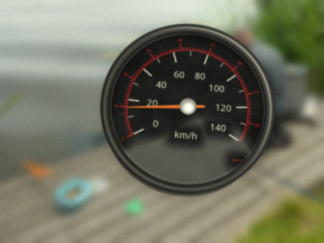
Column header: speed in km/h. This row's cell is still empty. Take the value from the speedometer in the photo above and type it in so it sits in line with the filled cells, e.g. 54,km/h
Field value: 15,km/h
